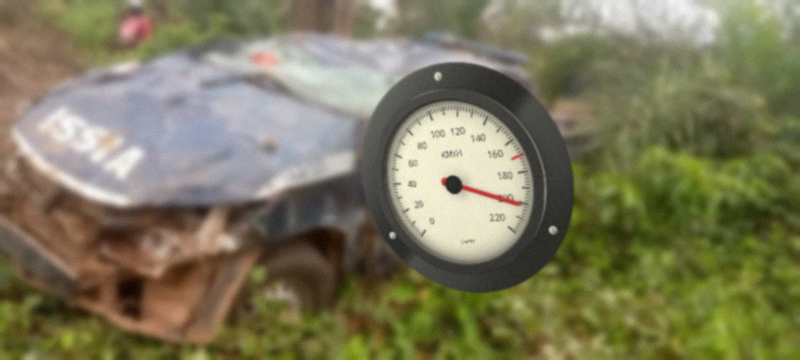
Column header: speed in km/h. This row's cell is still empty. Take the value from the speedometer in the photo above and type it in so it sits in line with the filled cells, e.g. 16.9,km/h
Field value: 200,km/h
